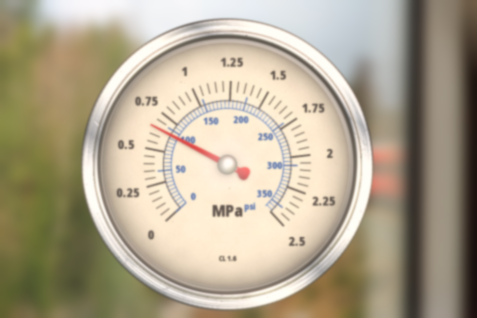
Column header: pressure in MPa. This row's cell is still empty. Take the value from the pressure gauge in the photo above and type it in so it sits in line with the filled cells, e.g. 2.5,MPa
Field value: 0.65,MPa
